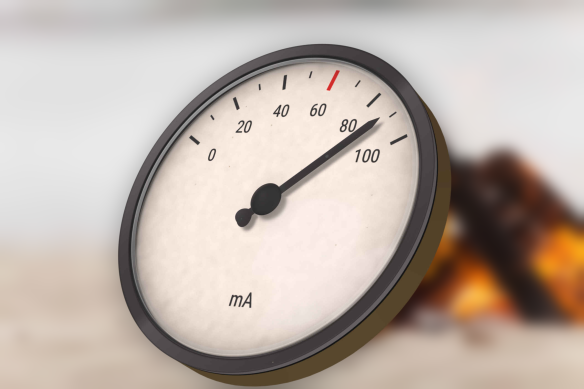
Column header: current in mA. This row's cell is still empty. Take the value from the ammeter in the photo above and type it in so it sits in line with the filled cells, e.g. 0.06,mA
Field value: 90,mA
